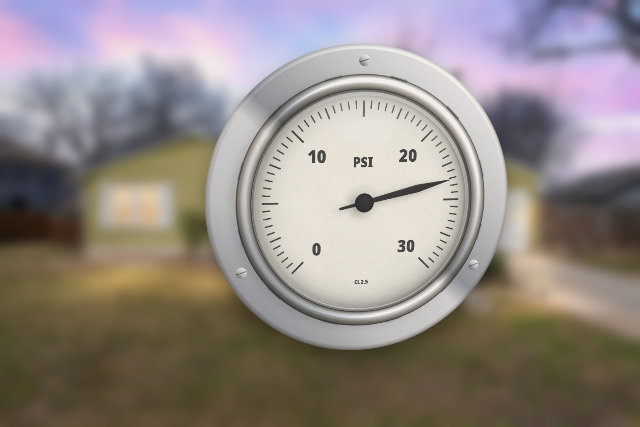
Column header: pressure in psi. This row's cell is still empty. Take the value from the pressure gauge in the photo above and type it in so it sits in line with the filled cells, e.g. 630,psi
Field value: 23.5,psi
